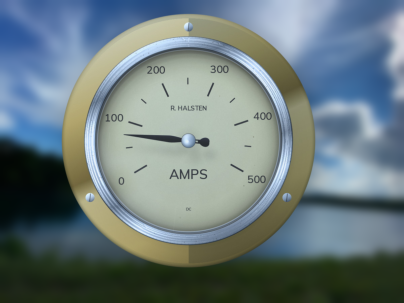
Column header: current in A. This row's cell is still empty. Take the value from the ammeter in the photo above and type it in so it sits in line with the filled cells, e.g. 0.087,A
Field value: 75,A
